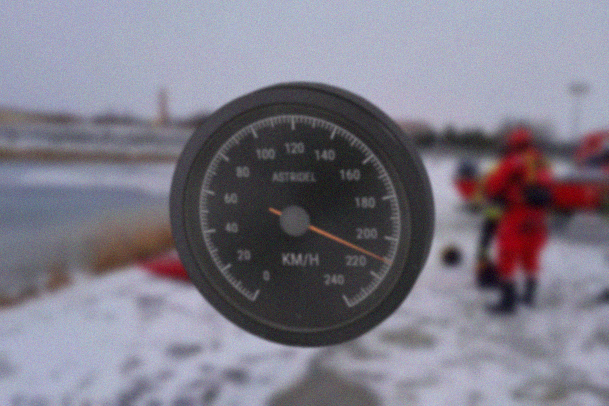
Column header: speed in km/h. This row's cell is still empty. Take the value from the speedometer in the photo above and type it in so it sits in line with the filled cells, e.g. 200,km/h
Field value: 210,km/h
